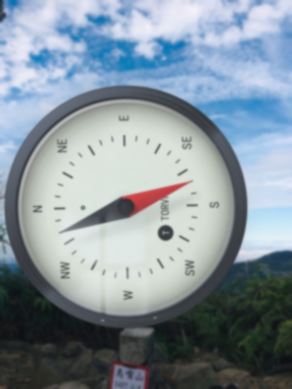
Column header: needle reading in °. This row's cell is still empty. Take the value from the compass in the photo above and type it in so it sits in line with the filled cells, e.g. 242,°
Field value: 160,°
